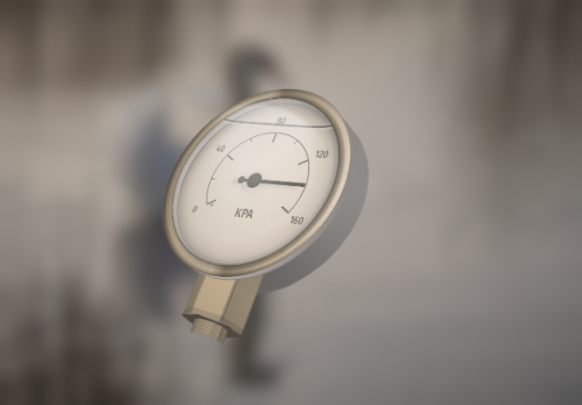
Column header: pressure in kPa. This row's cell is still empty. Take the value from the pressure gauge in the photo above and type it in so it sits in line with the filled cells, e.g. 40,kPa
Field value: 140,kPa
